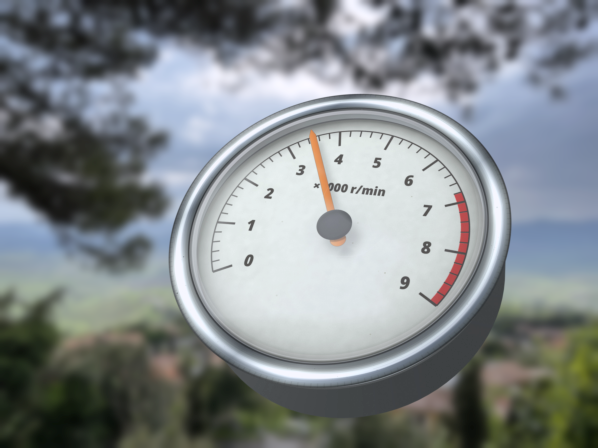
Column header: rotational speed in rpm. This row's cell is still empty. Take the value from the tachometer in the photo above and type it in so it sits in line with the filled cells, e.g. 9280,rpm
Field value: 3500,rpm
